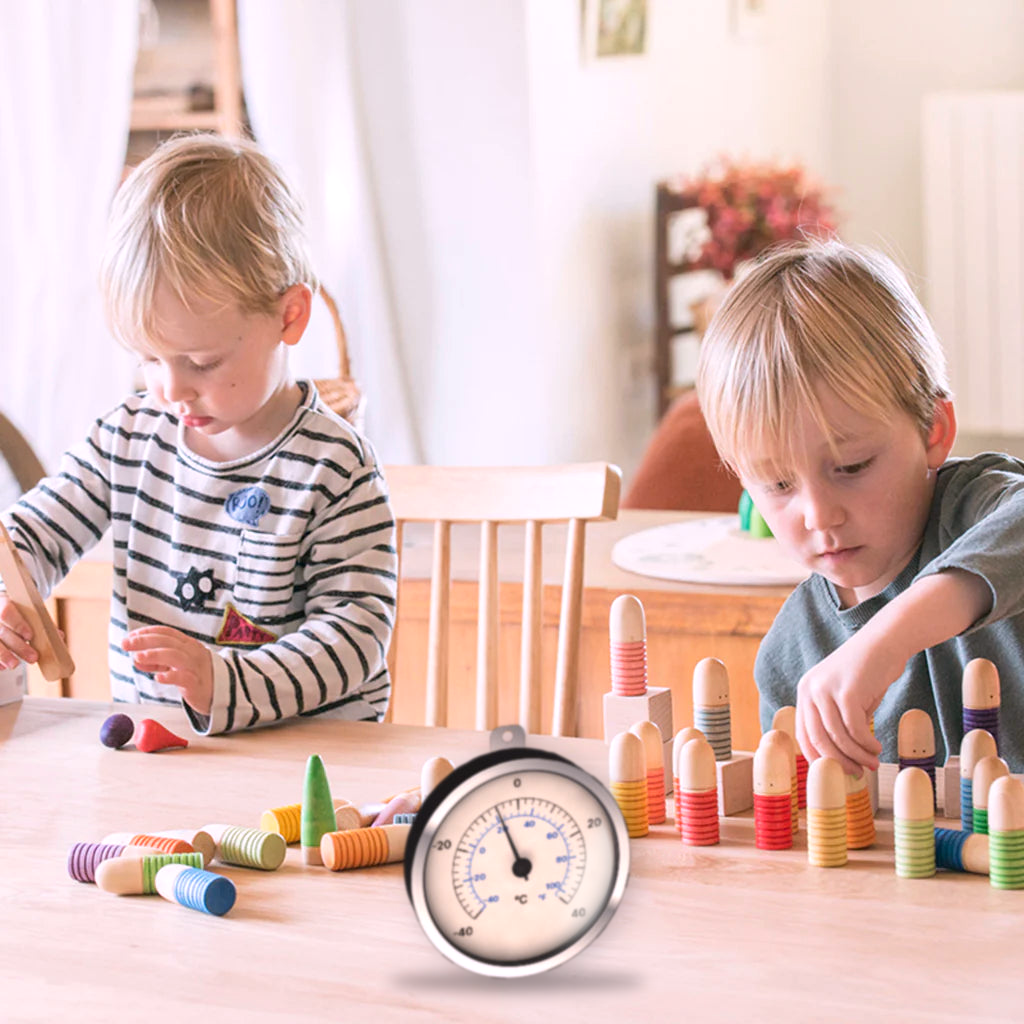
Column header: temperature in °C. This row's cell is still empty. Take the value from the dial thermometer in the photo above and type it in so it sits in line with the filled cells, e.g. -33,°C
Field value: -6,°C
